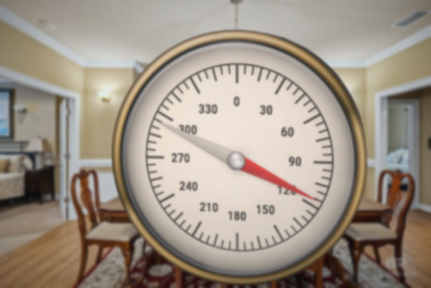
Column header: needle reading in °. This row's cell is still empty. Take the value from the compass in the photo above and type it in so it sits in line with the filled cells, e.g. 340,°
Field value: 115,°
